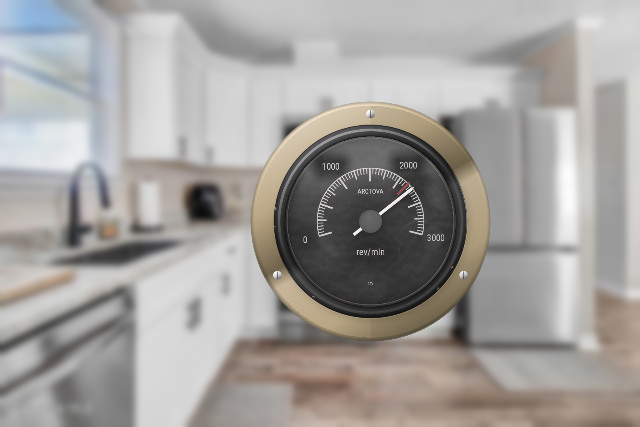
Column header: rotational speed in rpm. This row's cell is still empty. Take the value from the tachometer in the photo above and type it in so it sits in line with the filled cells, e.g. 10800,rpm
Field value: 2250,rpm
